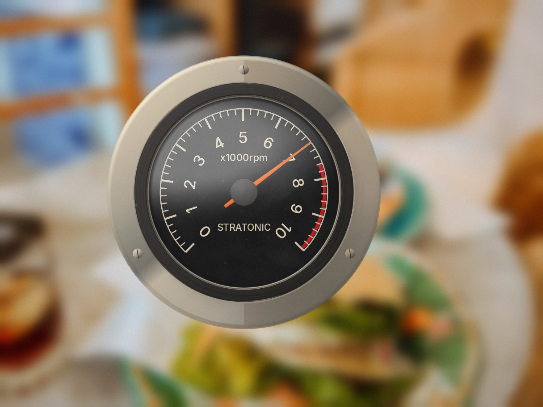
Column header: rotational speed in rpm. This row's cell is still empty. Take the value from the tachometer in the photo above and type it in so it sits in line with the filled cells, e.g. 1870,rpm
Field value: 7000,rpm
